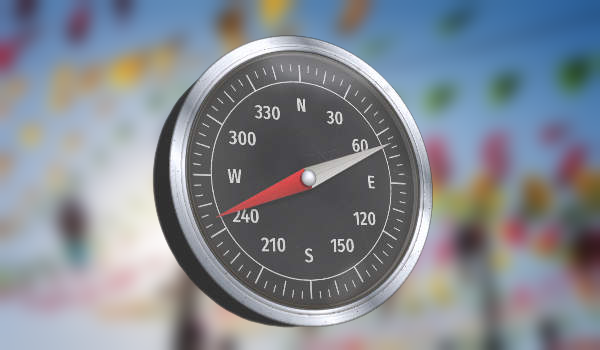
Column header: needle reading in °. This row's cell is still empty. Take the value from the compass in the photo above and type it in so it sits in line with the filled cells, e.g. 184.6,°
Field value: 247.5,°
